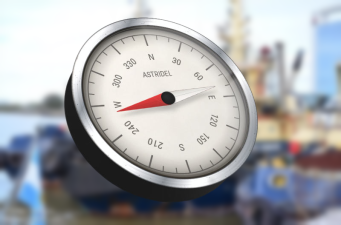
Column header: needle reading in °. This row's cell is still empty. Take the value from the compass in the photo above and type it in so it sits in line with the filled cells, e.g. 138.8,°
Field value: 260,°
